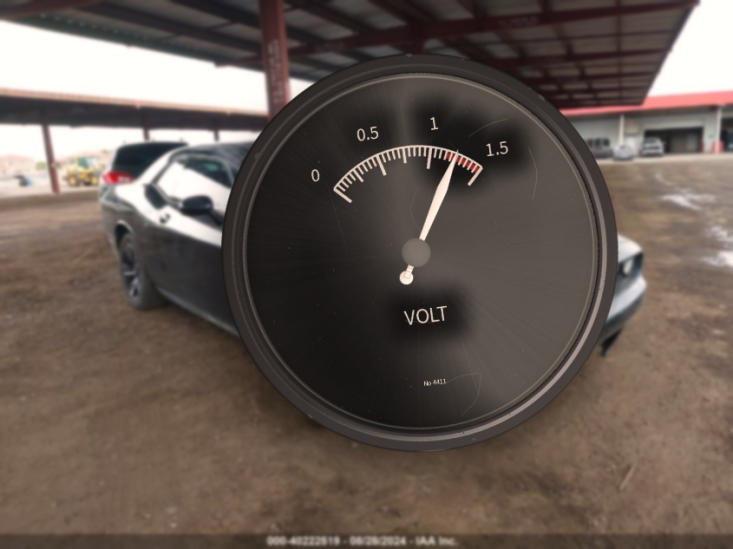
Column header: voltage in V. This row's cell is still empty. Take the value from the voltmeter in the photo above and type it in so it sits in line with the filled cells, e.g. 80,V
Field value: 1.25,V
